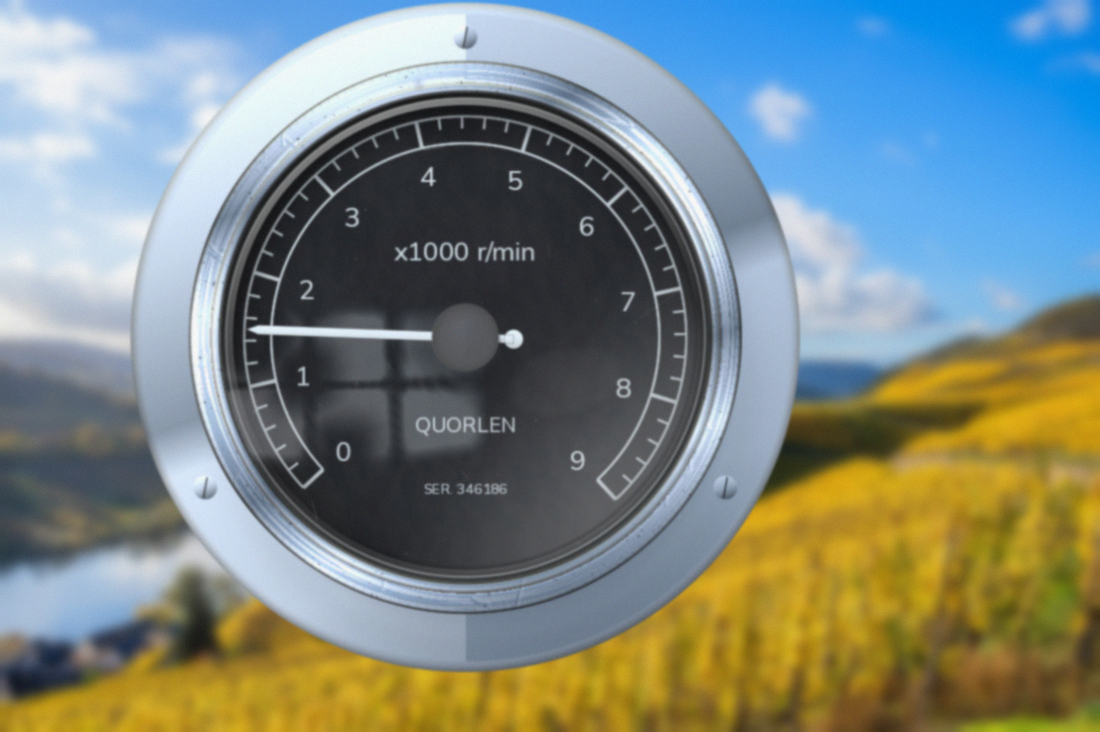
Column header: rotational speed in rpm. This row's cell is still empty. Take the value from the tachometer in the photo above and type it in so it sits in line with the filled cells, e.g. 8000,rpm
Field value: 1500,rpm
